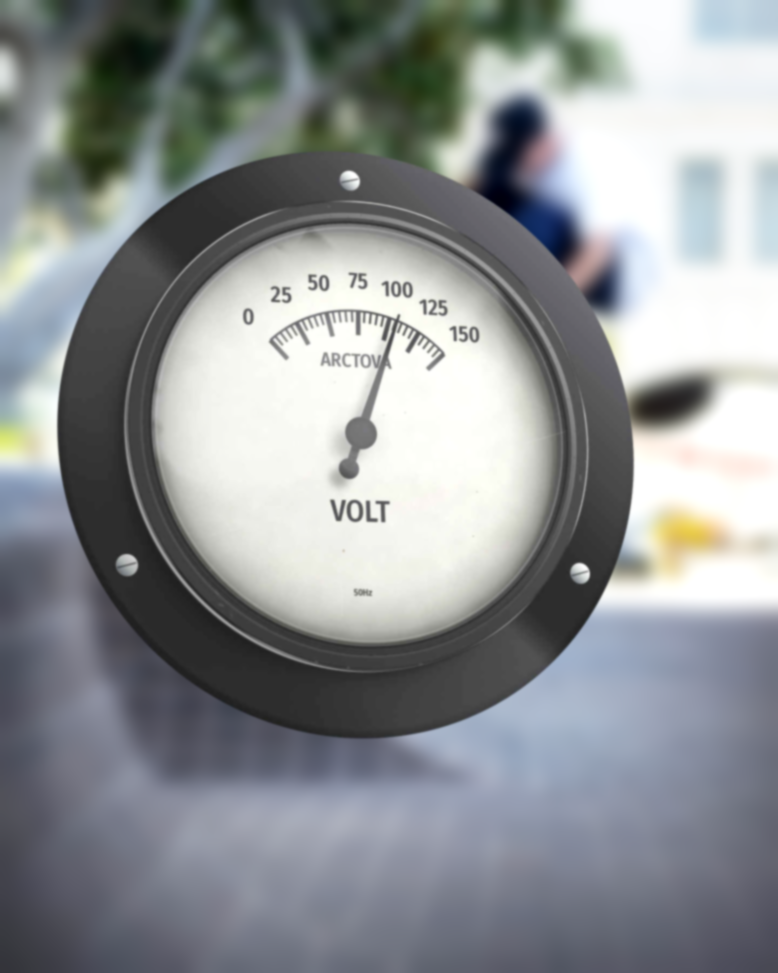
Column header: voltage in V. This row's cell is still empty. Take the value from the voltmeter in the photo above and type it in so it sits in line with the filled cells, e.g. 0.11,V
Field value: 105,V
